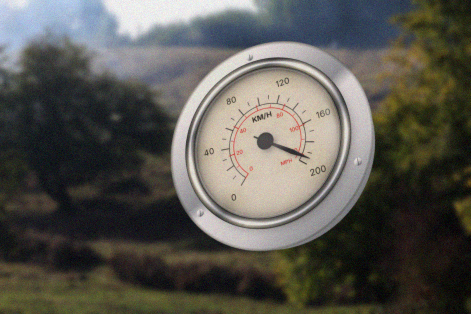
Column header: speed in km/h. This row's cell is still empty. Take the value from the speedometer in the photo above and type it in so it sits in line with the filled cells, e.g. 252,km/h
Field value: 195,km/h
